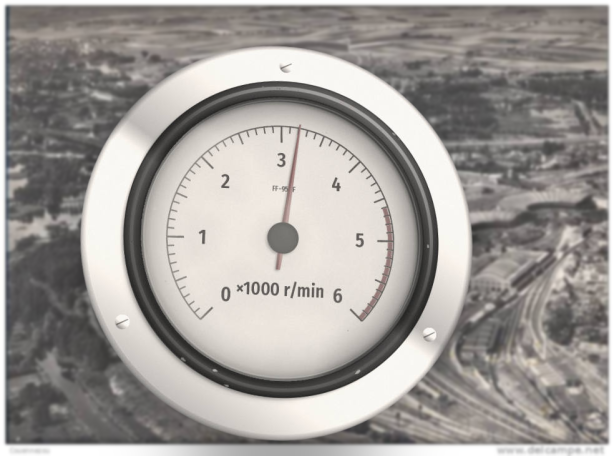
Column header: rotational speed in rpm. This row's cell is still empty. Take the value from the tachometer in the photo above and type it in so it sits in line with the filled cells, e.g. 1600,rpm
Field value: 3200,rpm
